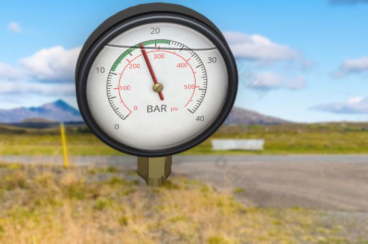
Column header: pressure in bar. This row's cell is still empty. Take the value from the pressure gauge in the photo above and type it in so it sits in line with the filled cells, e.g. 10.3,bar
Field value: 17.5,bar
